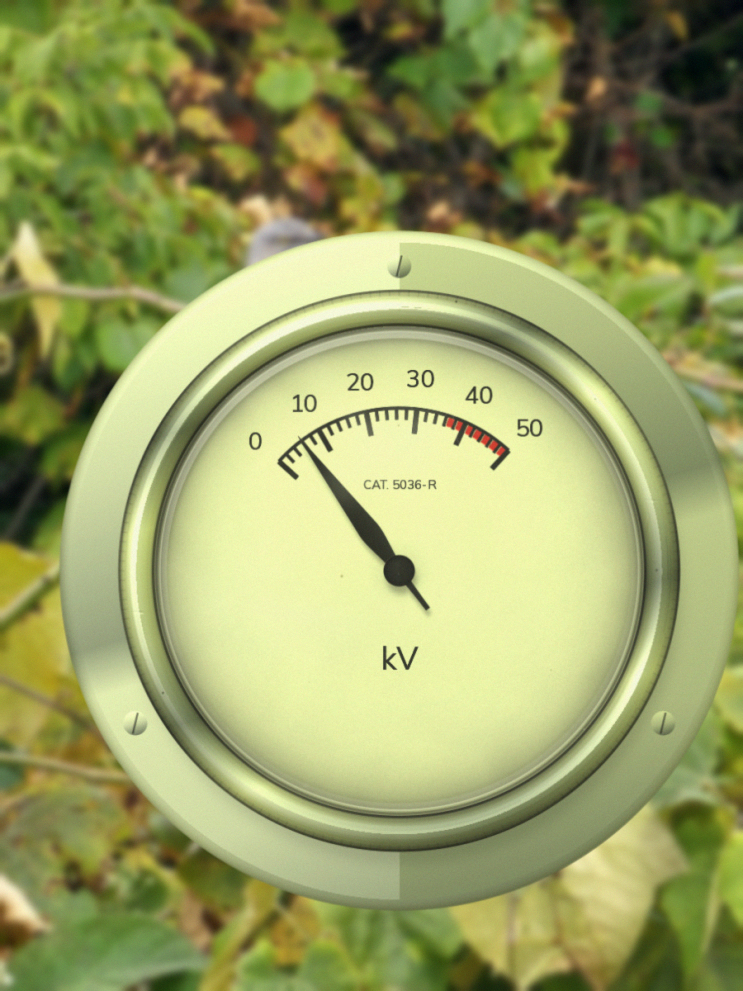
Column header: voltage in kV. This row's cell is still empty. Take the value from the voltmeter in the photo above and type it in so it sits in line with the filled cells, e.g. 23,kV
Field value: 6,kV
